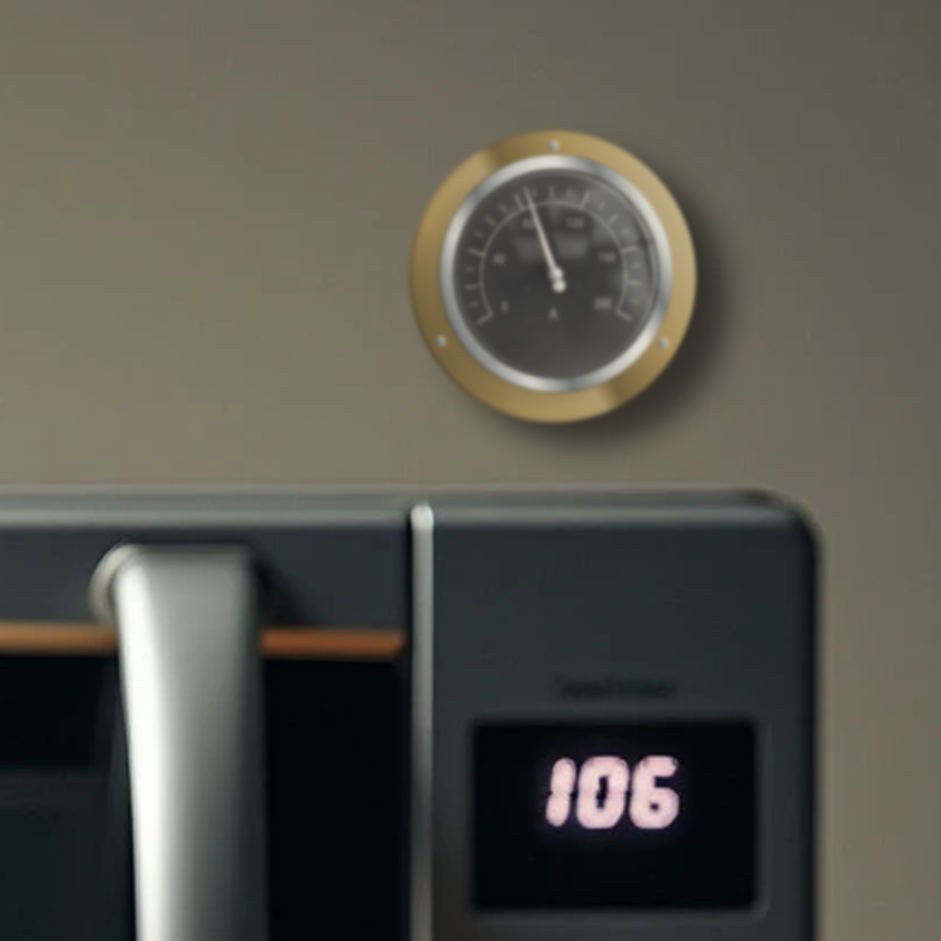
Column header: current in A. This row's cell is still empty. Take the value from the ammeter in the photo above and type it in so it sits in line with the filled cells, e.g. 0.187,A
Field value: 85,A
